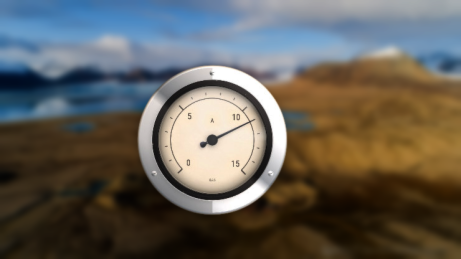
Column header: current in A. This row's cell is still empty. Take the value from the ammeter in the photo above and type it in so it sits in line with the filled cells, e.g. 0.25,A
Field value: 11,A
